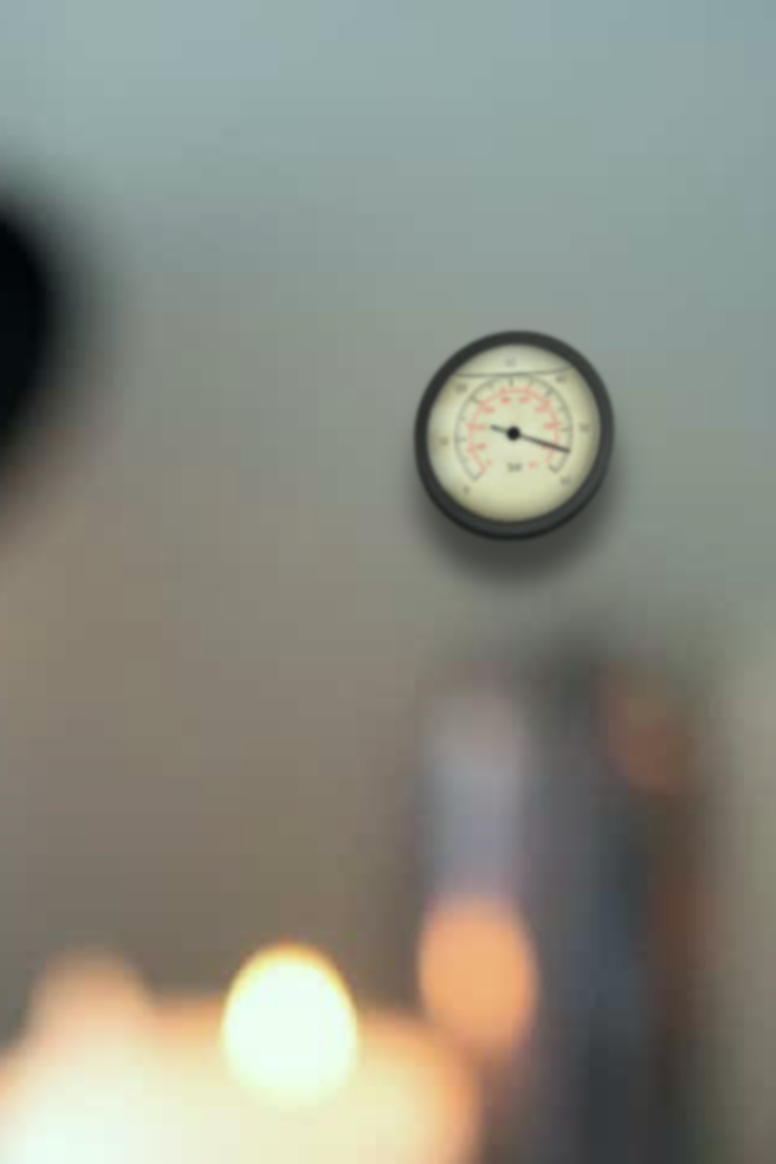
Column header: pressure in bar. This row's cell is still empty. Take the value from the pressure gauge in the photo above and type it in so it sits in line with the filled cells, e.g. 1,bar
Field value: 55,bar
